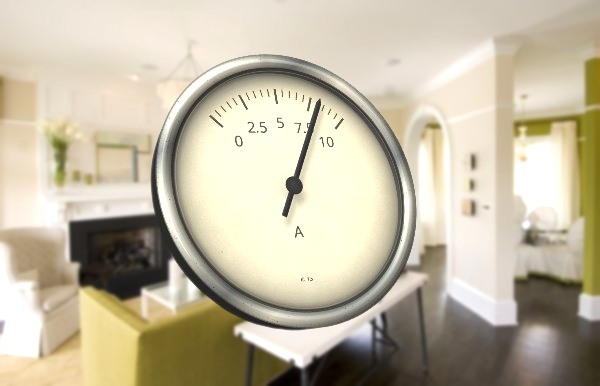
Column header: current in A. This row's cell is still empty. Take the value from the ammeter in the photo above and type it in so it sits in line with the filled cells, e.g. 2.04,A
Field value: 8,A
